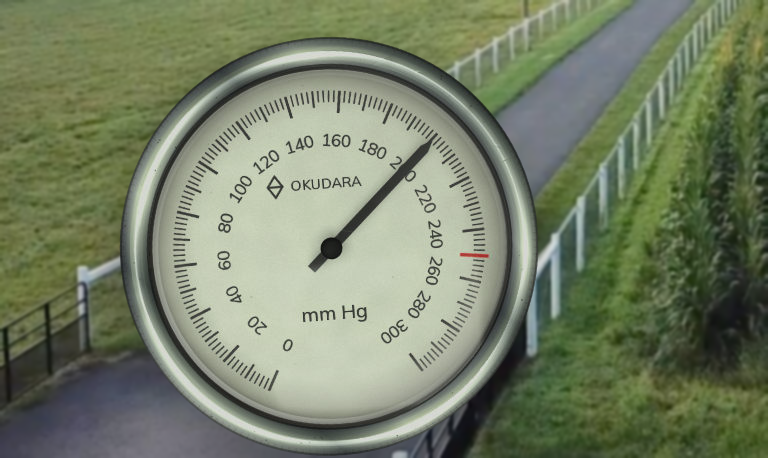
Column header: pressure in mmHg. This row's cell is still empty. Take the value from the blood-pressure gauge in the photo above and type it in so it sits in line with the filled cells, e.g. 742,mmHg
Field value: 200,mmHg
